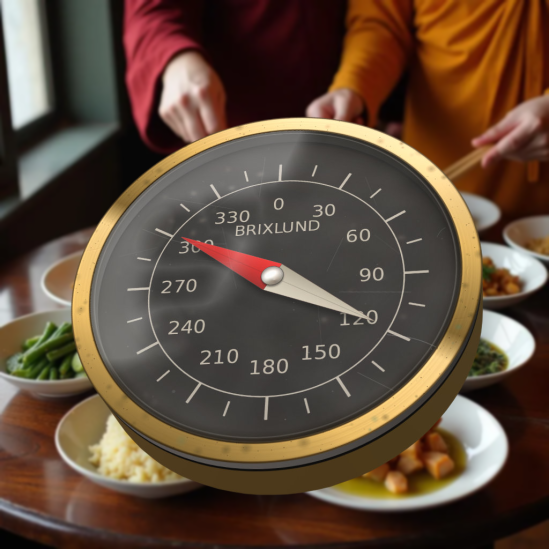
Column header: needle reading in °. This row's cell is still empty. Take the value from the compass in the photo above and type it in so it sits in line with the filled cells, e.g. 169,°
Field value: 300,°
